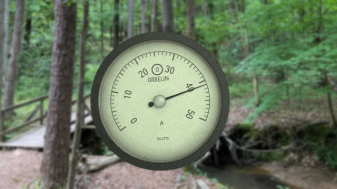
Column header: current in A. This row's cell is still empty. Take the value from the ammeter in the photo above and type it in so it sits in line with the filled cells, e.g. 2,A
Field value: 41,A
